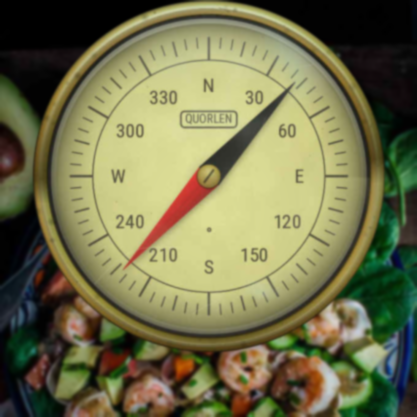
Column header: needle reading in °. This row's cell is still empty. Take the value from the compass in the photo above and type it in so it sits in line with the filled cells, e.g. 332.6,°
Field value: 222.5,°
